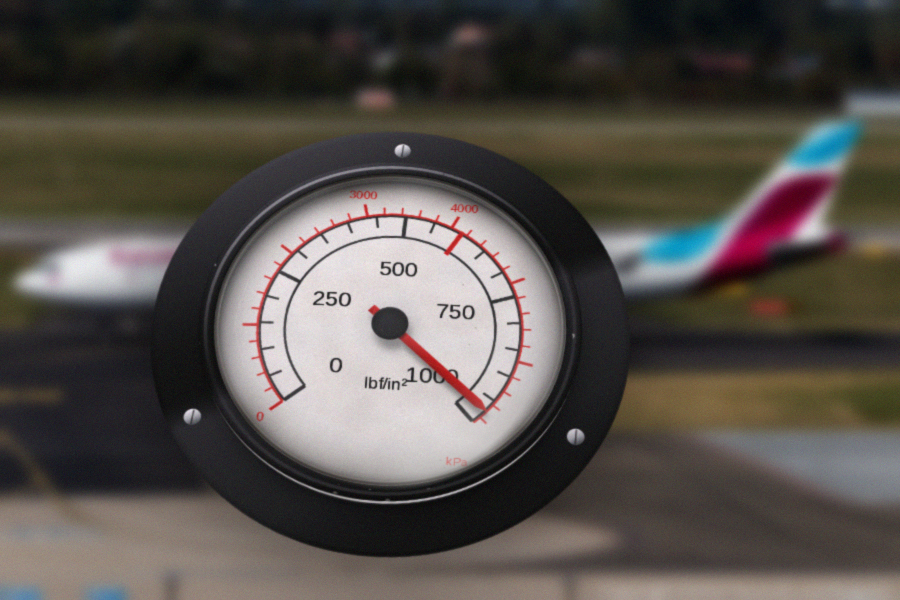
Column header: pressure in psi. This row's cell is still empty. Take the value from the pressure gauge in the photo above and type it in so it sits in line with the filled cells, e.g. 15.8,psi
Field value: 975,psi
